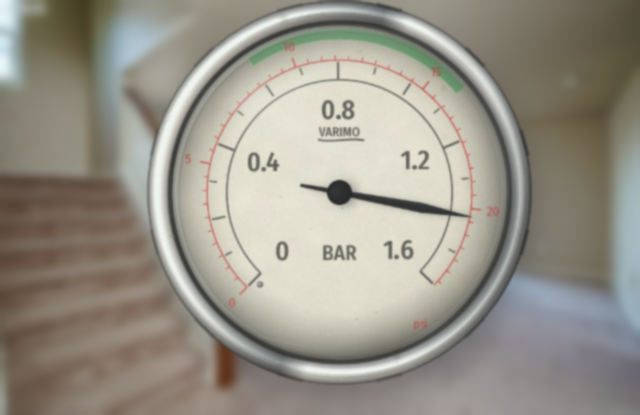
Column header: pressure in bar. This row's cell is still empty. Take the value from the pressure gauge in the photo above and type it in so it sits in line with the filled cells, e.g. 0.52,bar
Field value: 1.4,bar
